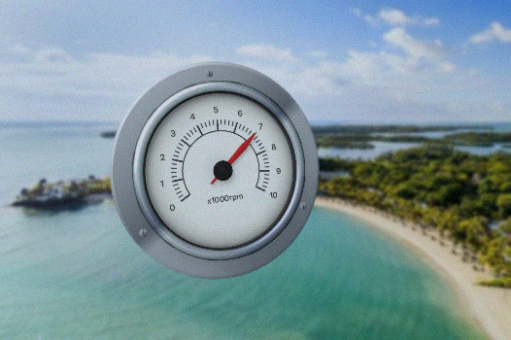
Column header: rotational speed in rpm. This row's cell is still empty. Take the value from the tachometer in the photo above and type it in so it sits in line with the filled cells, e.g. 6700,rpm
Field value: 7000,rpm
